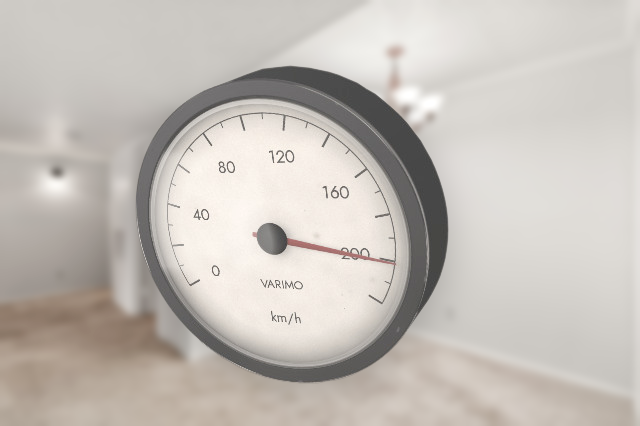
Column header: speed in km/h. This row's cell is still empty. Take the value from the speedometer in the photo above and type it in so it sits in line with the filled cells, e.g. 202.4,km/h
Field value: 200,km/h
